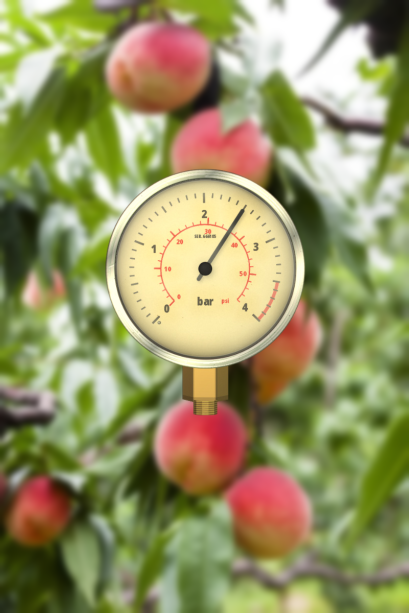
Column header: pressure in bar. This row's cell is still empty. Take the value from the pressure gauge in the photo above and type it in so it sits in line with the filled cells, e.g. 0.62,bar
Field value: 2.5,bar
